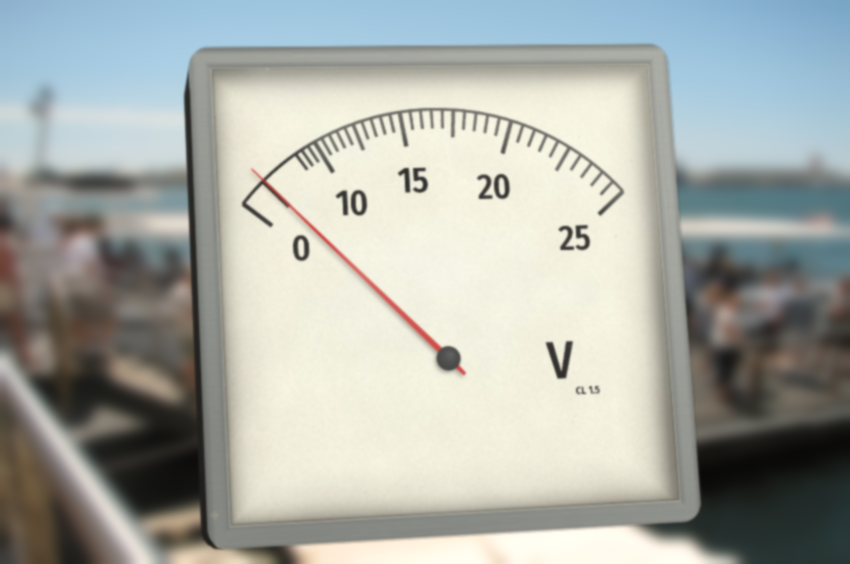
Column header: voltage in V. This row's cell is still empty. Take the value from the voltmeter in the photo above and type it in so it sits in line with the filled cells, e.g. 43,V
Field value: 5,V
